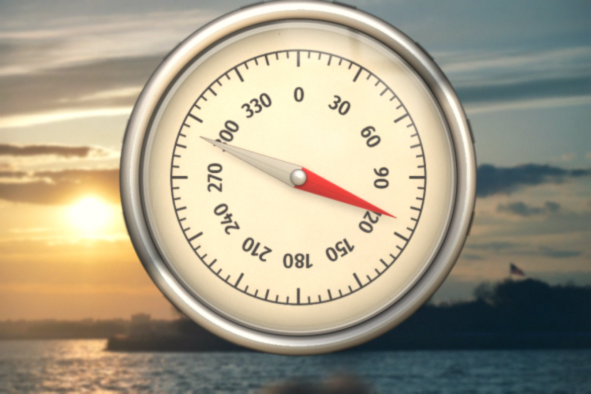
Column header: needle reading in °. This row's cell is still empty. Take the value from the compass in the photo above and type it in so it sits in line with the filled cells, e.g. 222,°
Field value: 112.5,°
